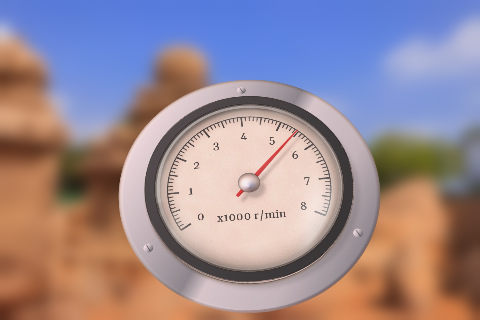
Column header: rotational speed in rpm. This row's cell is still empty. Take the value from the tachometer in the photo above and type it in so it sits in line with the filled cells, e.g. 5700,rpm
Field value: 5500,rpm
